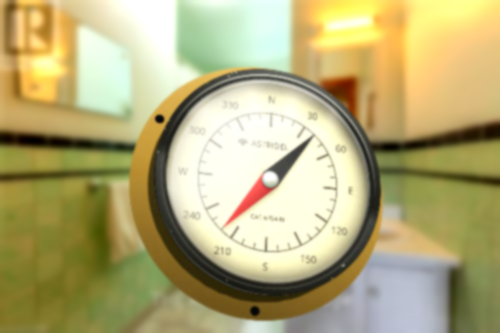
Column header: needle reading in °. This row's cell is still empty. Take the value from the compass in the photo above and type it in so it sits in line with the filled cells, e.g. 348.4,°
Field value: 220,°
